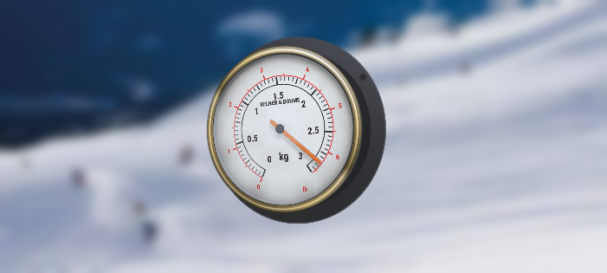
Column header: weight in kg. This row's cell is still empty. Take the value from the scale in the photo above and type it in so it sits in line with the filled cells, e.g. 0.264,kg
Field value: 2.85,kg
